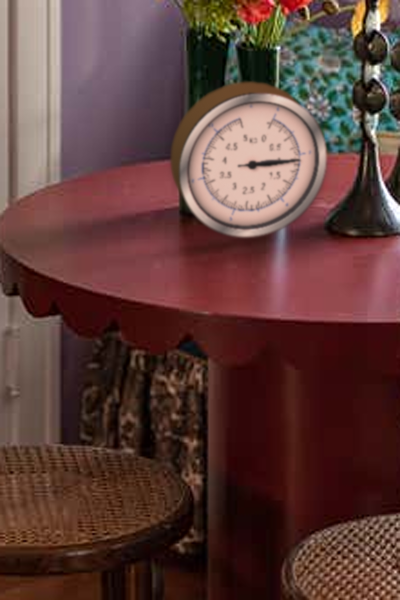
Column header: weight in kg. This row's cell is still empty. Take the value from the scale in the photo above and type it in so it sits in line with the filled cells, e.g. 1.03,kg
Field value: 1,kg
